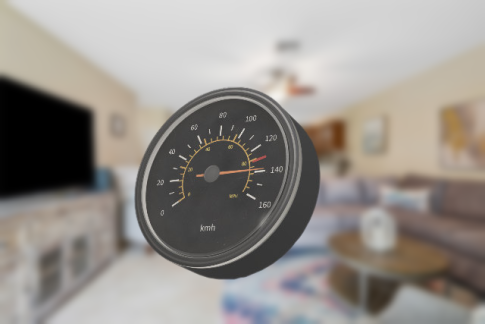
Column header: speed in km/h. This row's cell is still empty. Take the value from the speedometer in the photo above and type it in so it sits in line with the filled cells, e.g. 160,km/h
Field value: 140,km/h
